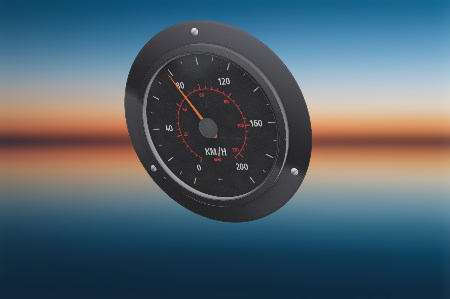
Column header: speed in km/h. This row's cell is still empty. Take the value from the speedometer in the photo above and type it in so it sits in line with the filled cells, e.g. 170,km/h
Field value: 80,km/h
